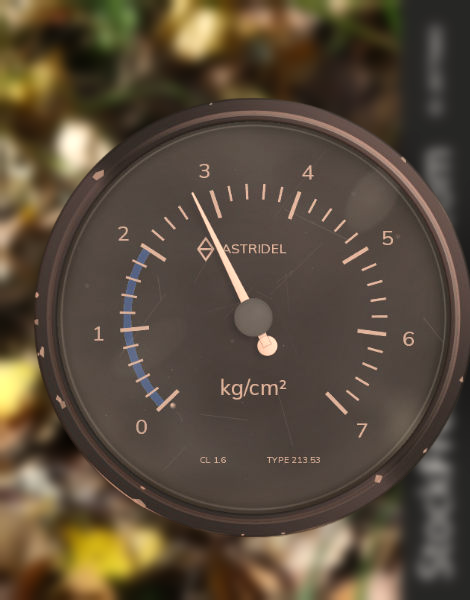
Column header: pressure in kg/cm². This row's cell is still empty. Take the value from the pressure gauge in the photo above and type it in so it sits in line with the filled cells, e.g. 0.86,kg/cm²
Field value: 2.8,kg/cm²
